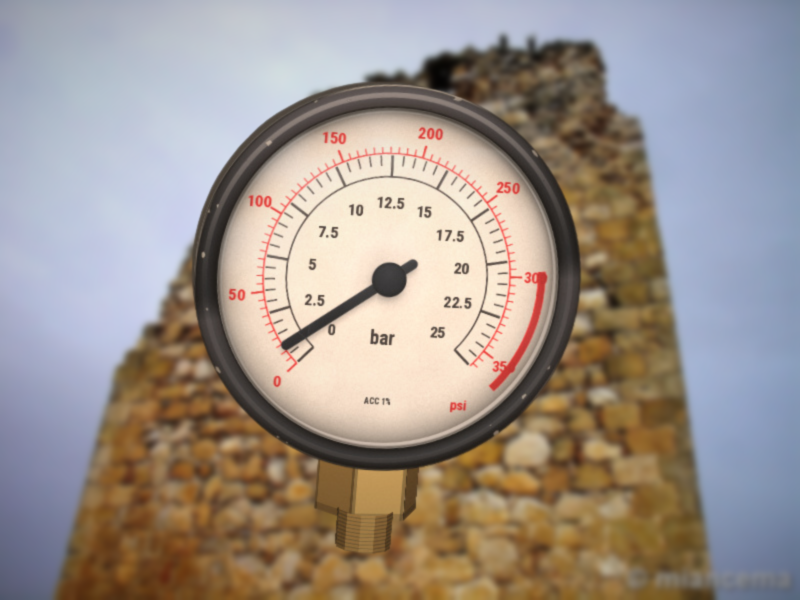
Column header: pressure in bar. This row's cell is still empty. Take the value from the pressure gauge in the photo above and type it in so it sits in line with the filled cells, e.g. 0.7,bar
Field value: 1,bar
